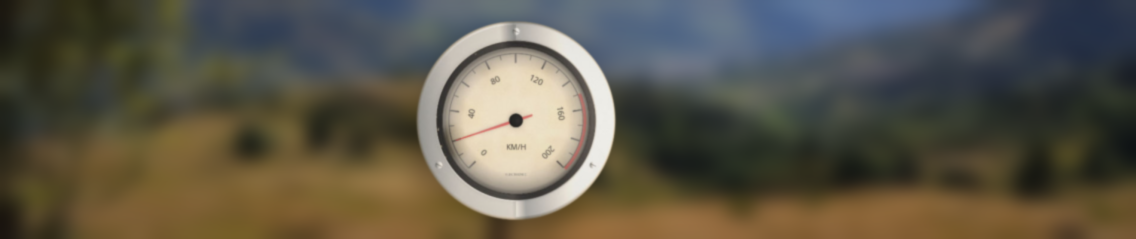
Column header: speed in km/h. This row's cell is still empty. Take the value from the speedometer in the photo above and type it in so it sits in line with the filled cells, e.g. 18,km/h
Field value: 20,km/h
